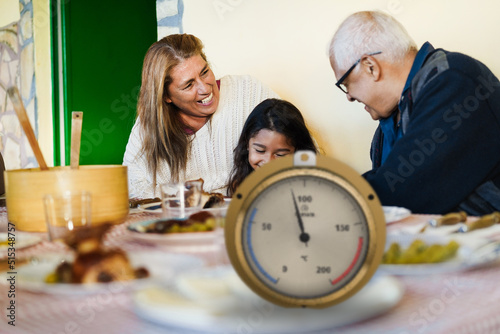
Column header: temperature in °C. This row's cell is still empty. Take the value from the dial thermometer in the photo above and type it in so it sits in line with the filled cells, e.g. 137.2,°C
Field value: 90,°C
